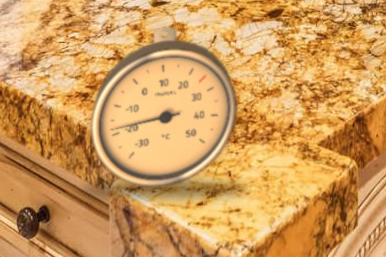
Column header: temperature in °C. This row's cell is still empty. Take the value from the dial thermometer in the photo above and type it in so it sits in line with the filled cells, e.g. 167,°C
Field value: -17.5,°C
